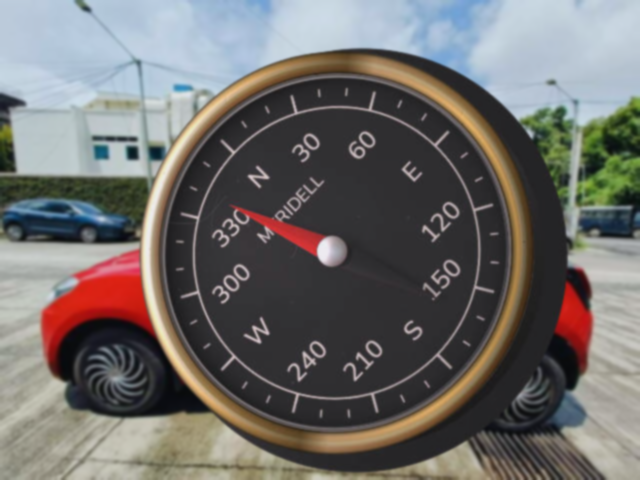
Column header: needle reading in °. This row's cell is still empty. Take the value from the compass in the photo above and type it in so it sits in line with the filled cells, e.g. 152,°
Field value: 340,°
